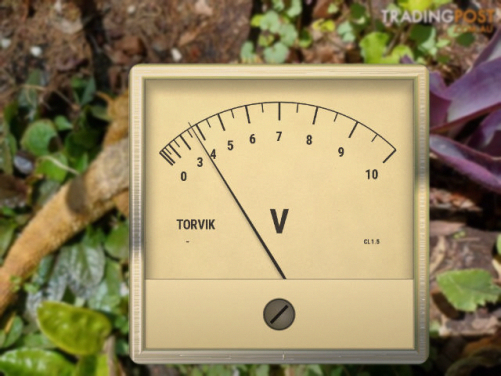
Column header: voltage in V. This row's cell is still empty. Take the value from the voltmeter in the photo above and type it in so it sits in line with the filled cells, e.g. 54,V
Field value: 3.75,V
